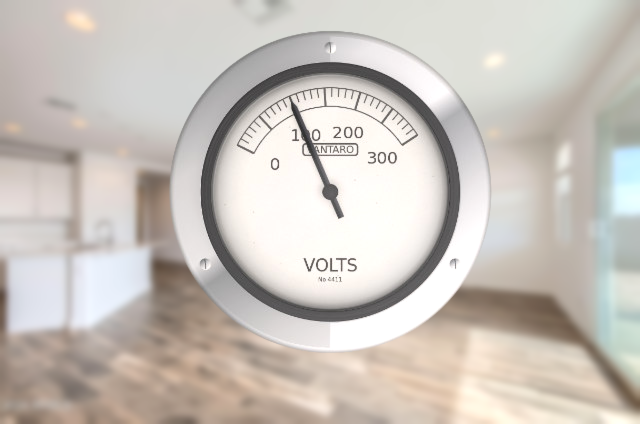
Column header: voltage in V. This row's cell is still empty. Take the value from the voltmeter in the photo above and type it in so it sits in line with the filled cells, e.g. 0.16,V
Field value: 100,V
